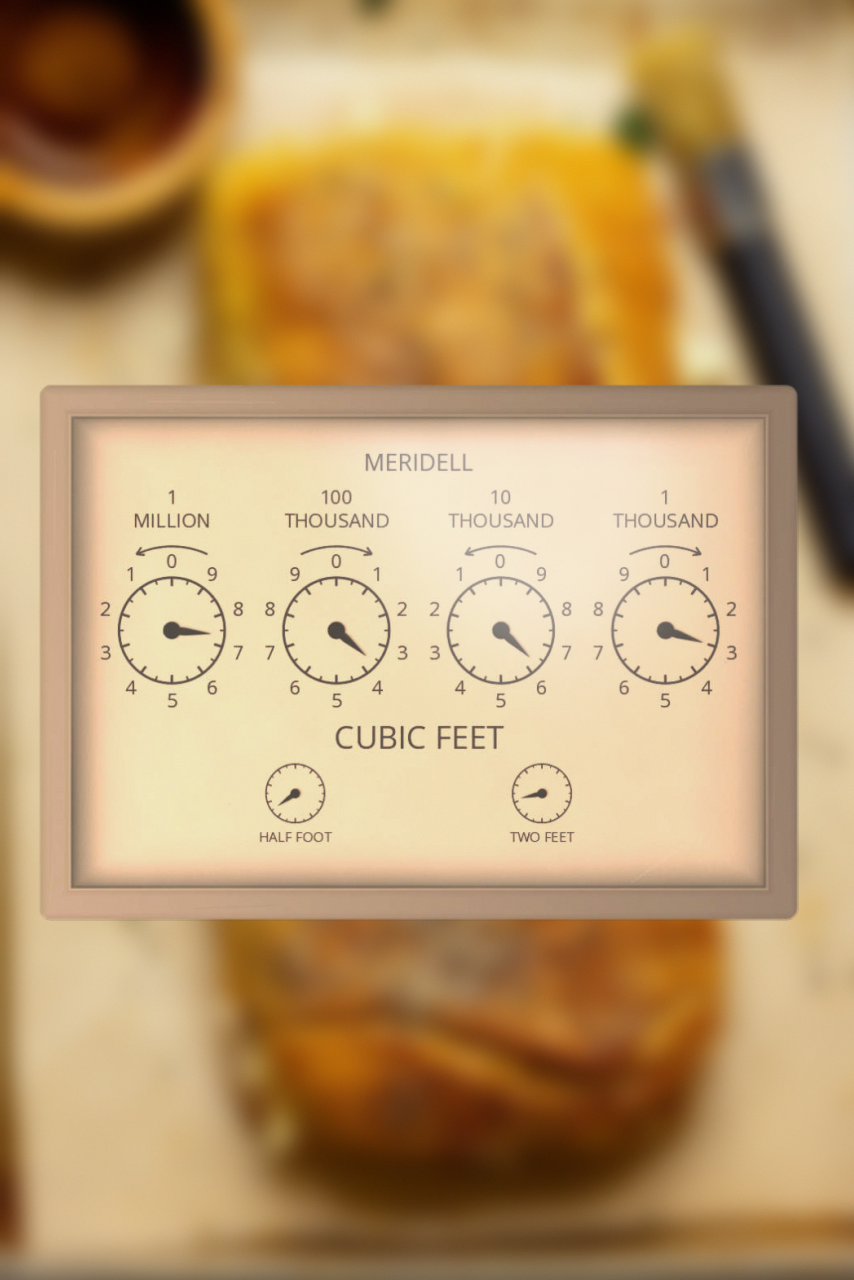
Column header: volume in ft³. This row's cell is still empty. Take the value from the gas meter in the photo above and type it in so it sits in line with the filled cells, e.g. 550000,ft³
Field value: 736300,ft³
